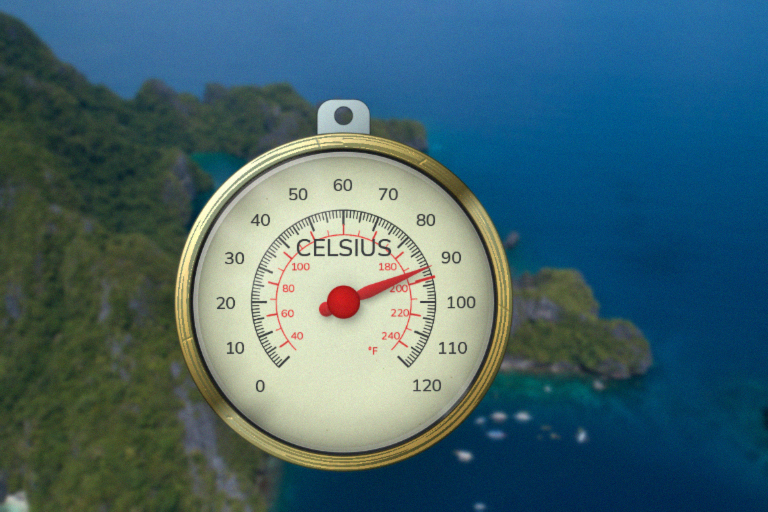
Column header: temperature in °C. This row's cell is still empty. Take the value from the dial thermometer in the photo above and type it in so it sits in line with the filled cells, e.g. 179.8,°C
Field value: 90,°C
